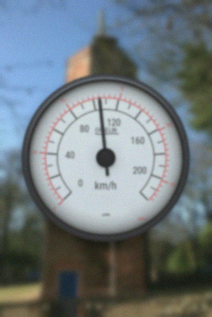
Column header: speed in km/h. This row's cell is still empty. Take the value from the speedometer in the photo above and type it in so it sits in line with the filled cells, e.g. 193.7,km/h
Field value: 105,km/h
